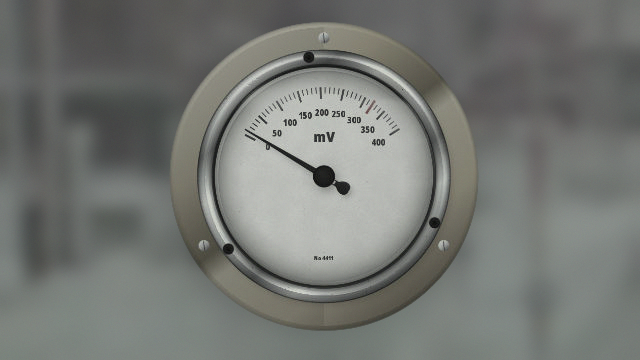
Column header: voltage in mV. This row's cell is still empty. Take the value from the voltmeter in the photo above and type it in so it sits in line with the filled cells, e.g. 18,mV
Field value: 10,mV
